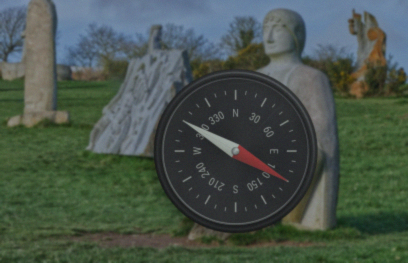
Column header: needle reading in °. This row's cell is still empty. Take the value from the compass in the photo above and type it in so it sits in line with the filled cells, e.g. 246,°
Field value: 120,°
